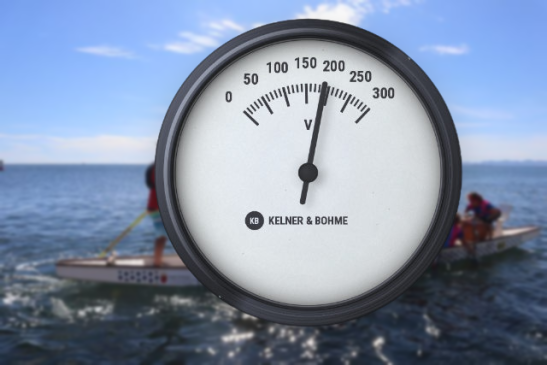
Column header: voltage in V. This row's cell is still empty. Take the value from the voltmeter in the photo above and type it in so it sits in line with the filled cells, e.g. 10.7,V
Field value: 190,V
